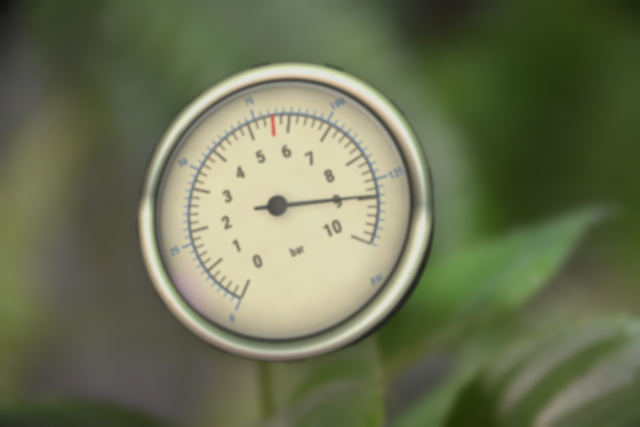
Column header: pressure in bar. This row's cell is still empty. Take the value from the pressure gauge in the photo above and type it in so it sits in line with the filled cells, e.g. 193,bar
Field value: 9,bar
